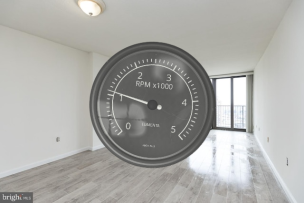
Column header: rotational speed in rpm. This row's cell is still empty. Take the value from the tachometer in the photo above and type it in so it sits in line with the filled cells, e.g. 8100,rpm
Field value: 1100,rpm
